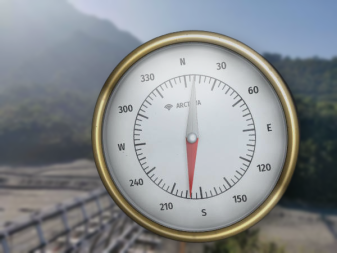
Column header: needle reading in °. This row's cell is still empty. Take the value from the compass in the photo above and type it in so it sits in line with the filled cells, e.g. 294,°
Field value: 190,°
